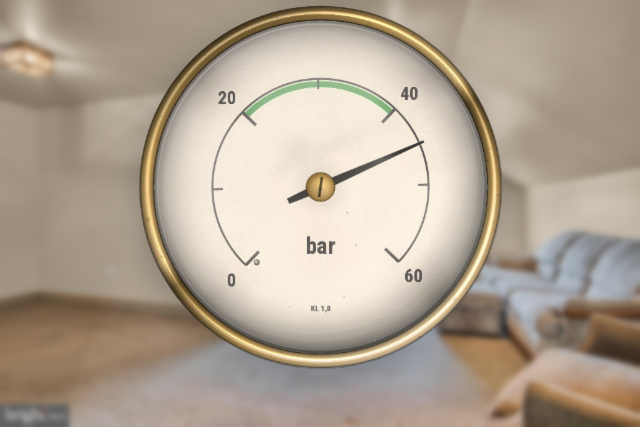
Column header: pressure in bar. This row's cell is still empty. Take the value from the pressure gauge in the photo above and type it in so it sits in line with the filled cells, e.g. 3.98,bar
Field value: 45,bar
